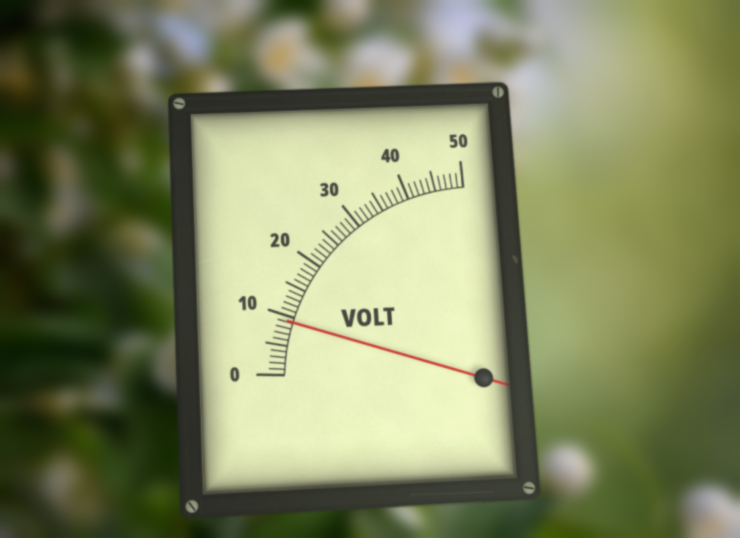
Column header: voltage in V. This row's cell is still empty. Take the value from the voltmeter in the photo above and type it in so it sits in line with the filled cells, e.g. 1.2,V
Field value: 9,V
